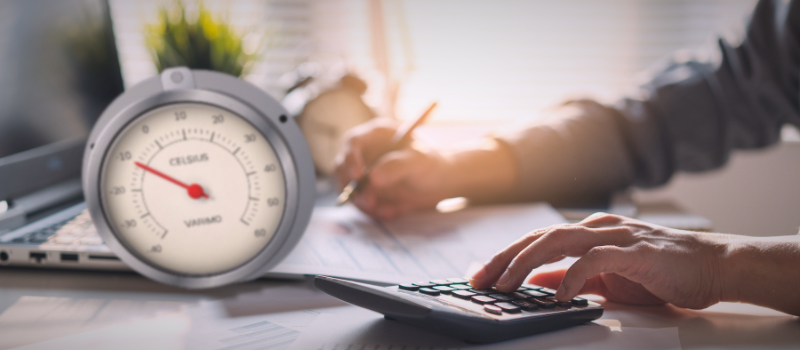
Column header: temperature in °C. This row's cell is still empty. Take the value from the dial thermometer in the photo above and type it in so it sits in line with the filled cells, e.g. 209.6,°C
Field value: -10,°C
